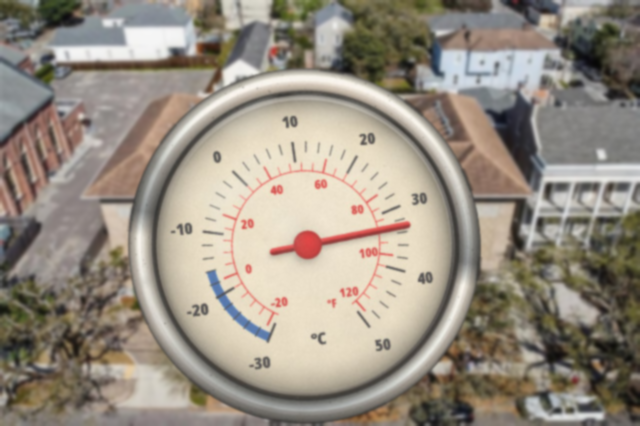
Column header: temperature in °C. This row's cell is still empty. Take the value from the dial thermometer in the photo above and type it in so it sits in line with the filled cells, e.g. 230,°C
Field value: 33,°C
